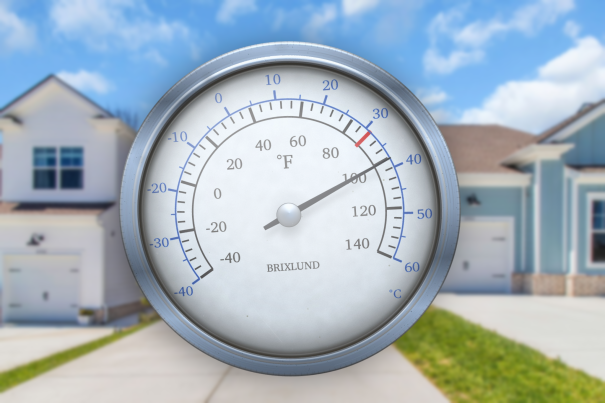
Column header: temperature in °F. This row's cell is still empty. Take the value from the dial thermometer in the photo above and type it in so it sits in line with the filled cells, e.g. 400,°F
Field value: 100,°F
